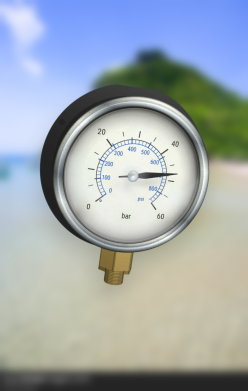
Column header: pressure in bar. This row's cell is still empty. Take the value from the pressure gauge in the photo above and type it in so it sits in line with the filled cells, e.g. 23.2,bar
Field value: 47.5,bar
